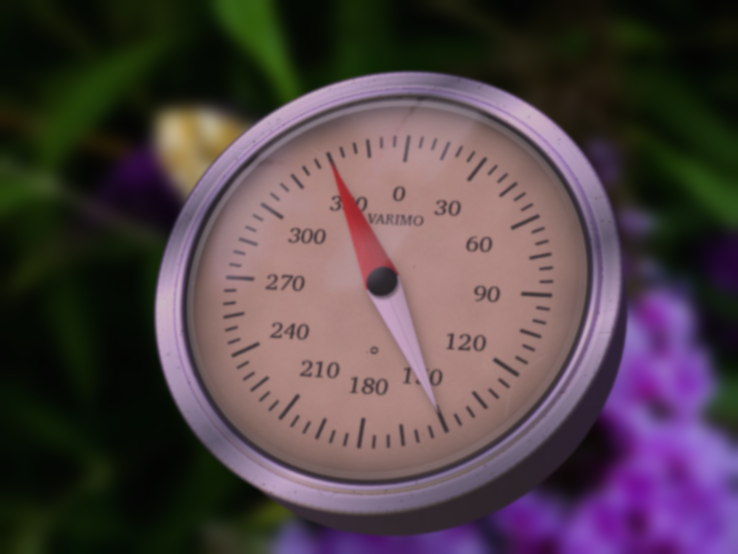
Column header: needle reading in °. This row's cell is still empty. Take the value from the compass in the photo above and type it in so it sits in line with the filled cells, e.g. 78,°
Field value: 330,°
